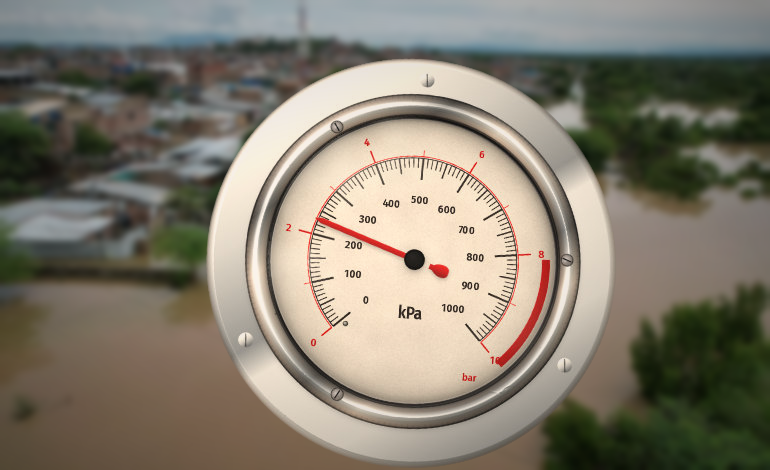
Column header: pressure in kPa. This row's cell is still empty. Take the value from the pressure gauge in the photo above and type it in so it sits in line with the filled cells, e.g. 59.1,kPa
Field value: 230,kPa
